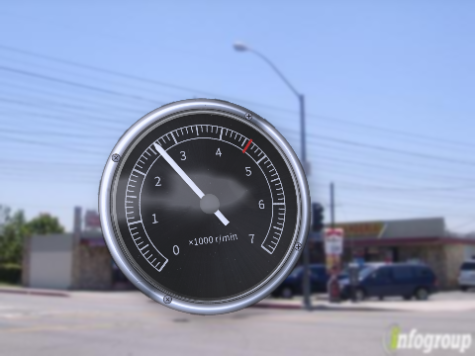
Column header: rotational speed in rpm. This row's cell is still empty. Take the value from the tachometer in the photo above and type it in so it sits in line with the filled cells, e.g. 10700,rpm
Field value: 2600,rpm
